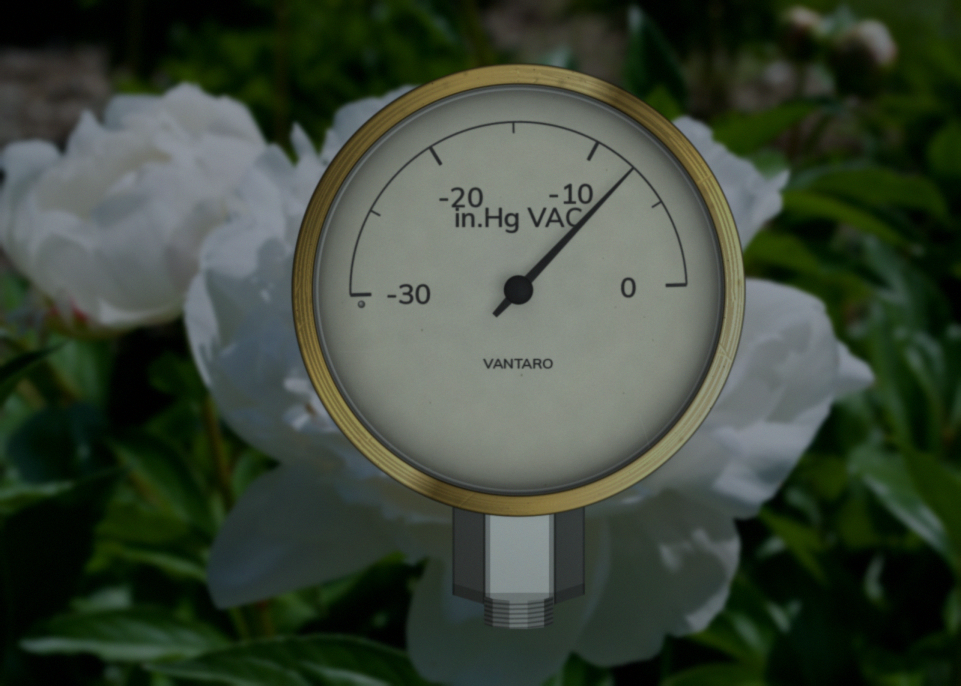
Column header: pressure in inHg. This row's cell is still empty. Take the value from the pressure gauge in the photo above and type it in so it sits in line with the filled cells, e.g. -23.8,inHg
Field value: -7.5,inHg
